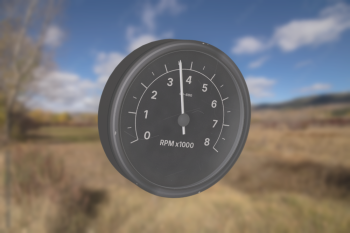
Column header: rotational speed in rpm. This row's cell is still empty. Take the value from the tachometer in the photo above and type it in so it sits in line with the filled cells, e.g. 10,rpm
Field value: 3500,rpm
